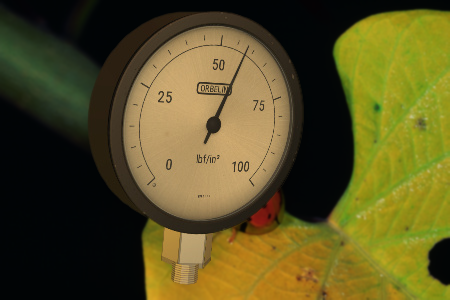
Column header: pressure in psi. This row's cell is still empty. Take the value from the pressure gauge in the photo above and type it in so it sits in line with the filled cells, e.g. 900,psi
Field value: 57.5,psi
